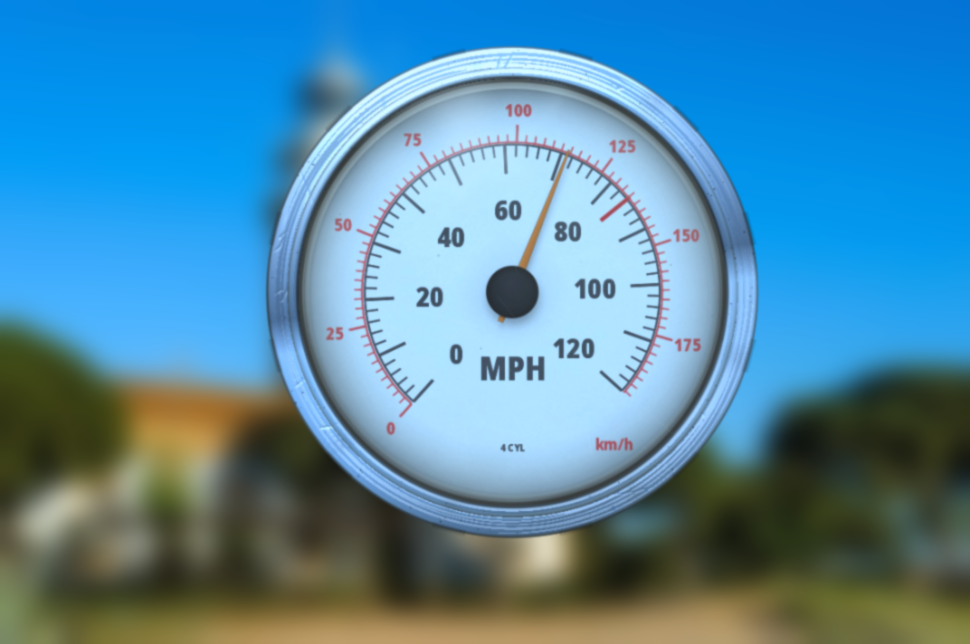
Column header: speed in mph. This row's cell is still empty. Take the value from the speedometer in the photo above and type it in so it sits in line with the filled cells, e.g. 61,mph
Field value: 71,mph
